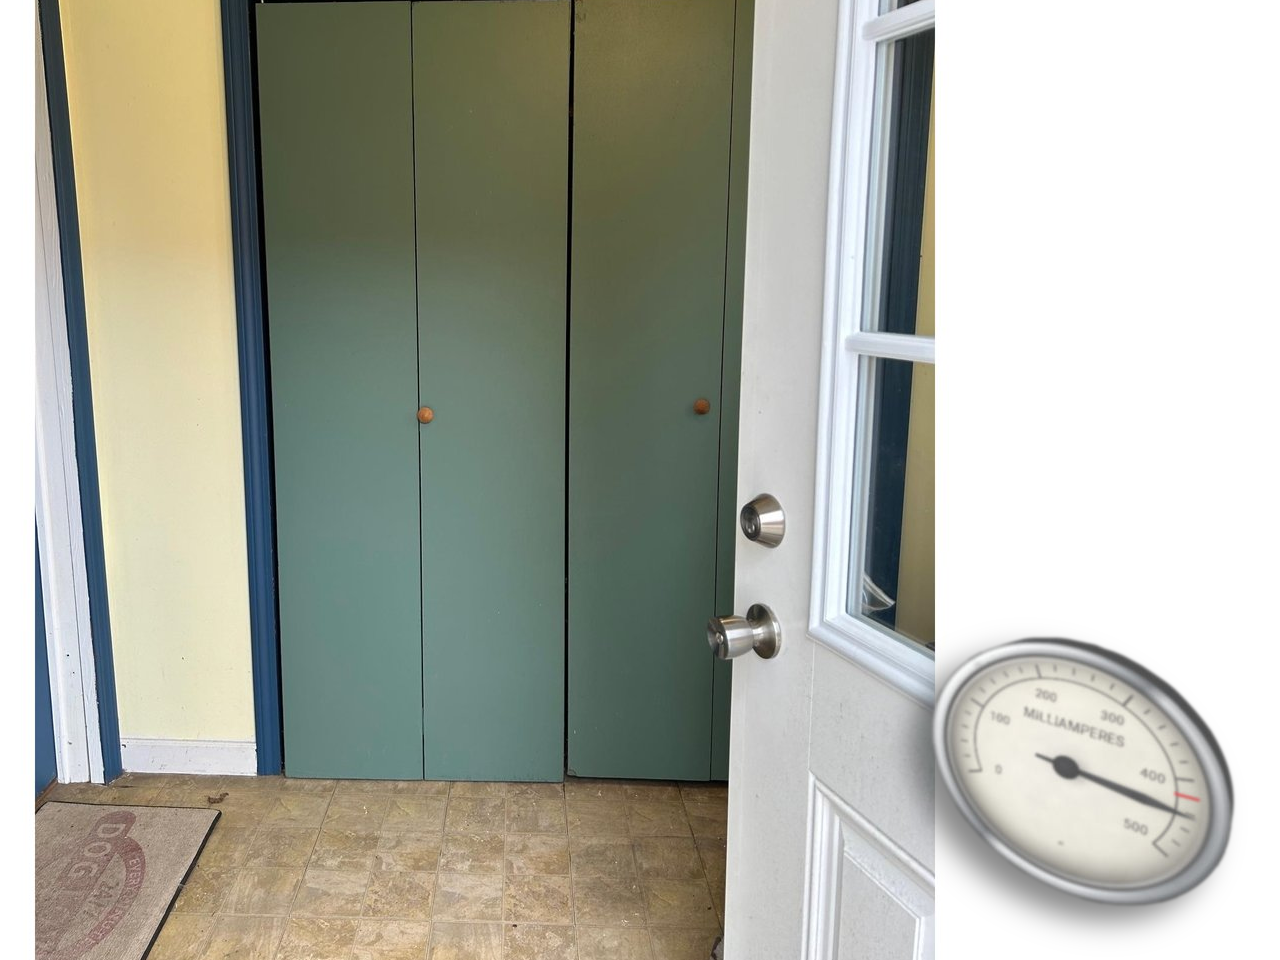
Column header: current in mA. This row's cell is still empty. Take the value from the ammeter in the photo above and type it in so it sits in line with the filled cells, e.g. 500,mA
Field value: 440,mA
